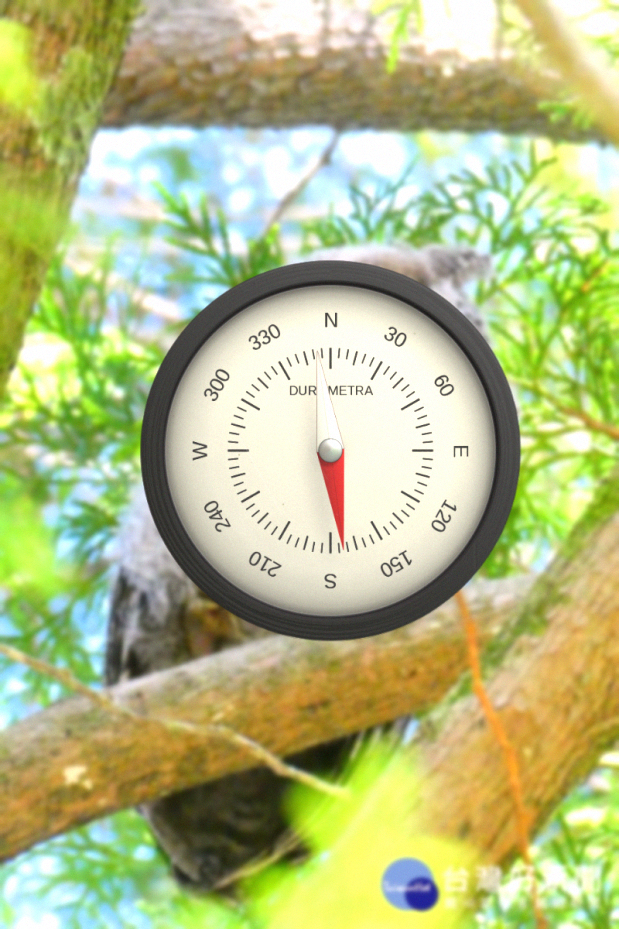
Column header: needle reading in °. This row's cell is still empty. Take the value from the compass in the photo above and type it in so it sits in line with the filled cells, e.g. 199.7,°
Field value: 172.5,°
